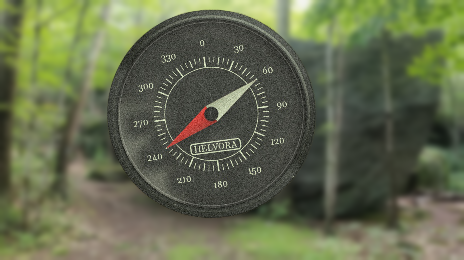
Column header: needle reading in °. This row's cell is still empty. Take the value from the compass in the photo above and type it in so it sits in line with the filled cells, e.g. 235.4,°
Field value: 240,°
